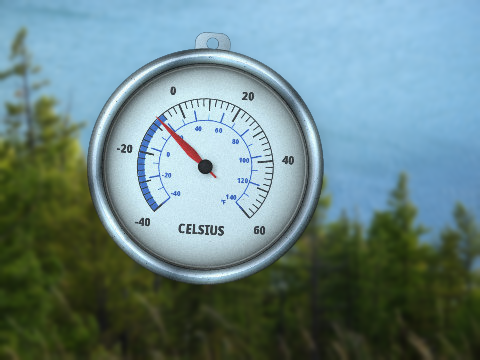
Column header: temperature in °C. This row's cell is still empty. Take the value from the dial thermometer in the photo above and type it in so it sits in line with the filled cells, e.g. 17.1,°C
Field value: -8,°C
